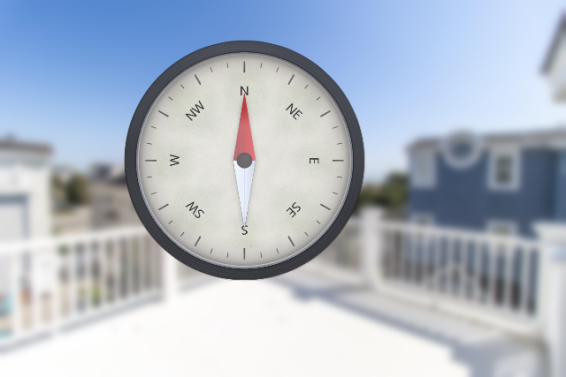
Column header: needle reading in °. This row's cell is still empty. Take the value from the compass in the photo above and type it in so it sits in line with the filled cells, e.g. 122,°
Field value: 0,°
